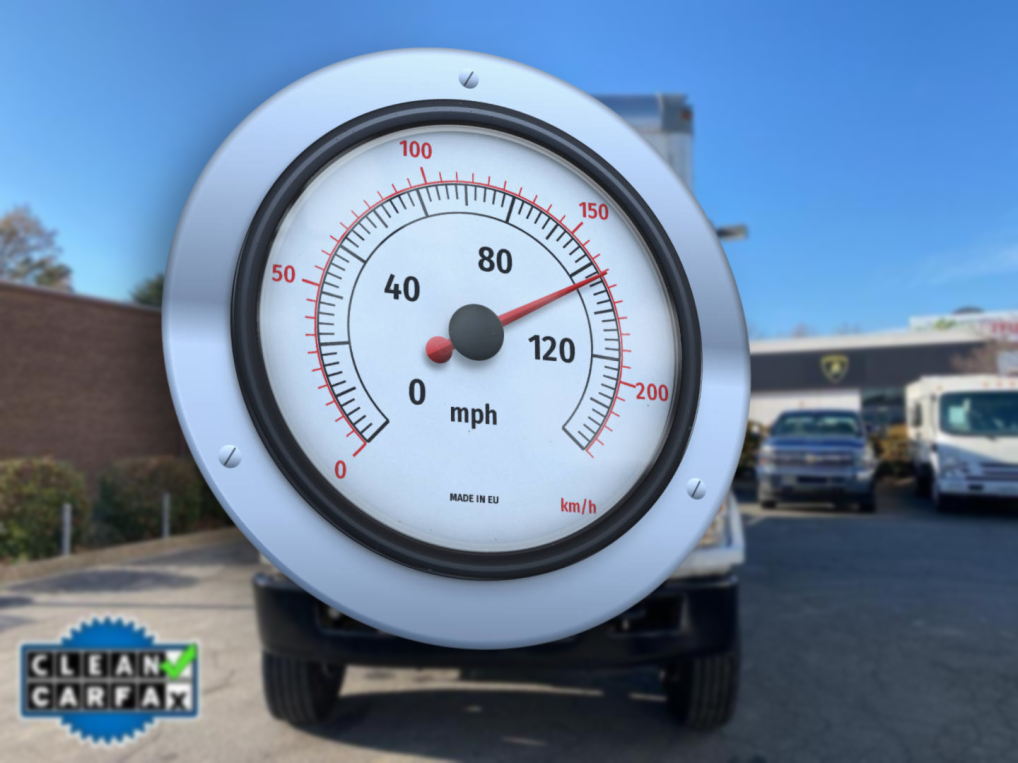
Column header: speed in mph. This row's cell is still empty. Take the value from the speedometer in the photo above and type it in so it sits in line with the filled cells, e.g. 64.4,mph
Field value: 103,mph
